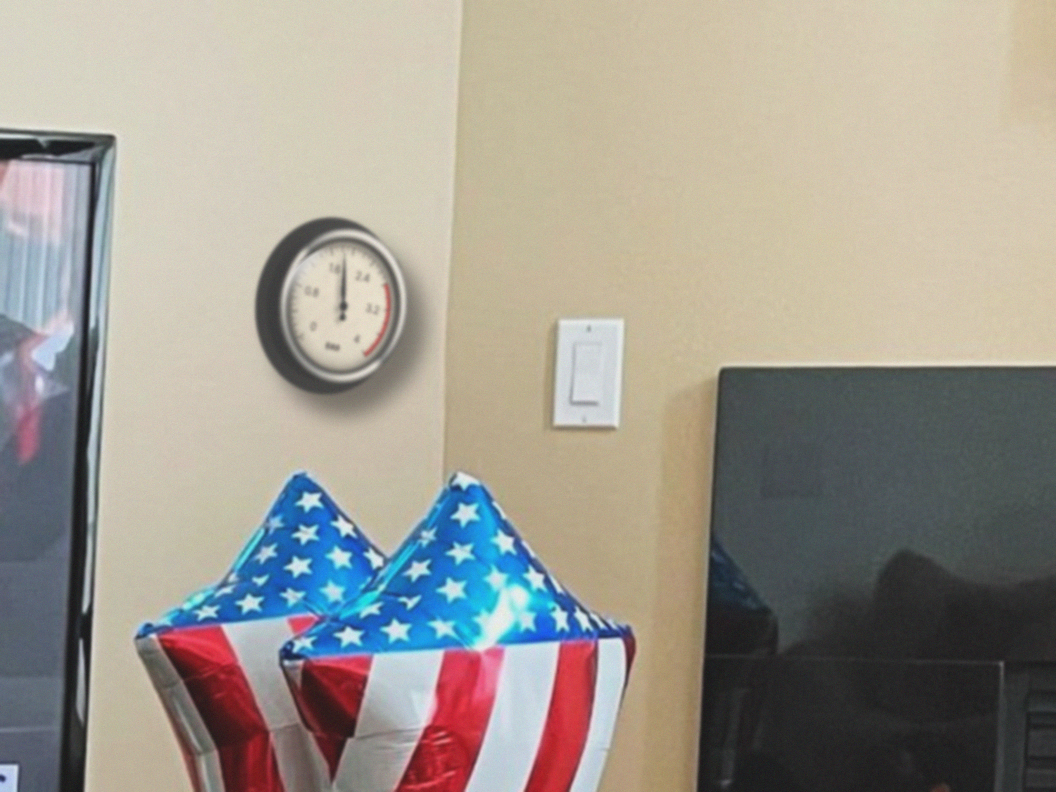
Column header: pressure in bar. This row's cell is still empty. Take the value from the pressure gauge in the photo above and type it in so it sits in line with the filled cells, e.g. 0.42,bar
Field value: 1.8,bar
